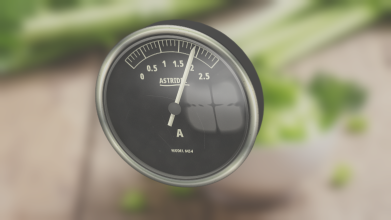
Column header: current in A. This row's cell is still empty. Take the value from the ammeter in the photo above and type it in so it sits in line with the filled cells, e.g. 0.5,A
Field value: 1.9,A
